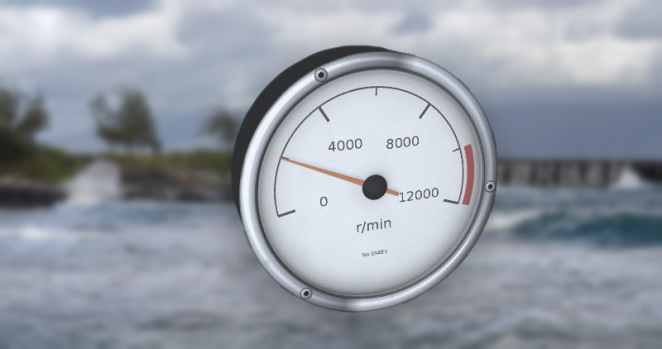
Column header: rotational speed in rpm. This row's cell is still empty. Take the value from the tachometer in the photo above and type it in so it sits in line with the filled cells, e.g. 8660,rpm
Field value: 2000,rpm
